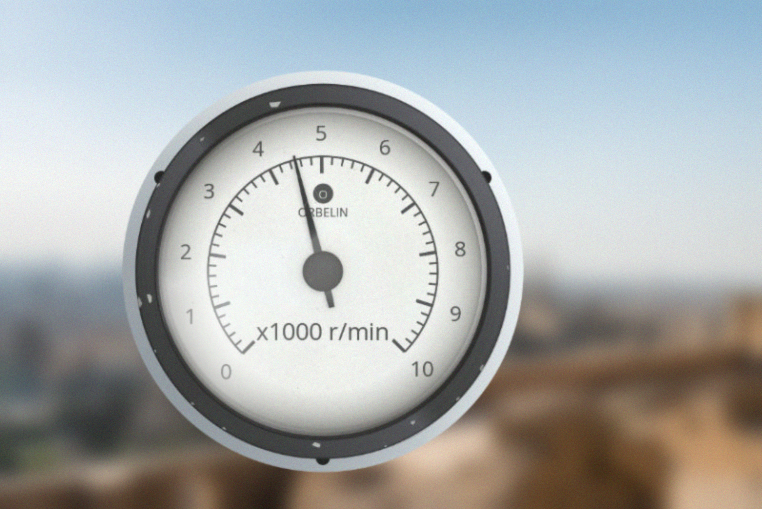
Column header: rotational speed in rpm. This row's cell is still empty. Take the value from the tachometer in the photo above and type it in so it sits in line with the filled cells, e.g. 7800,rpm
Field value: 4500,rpm
